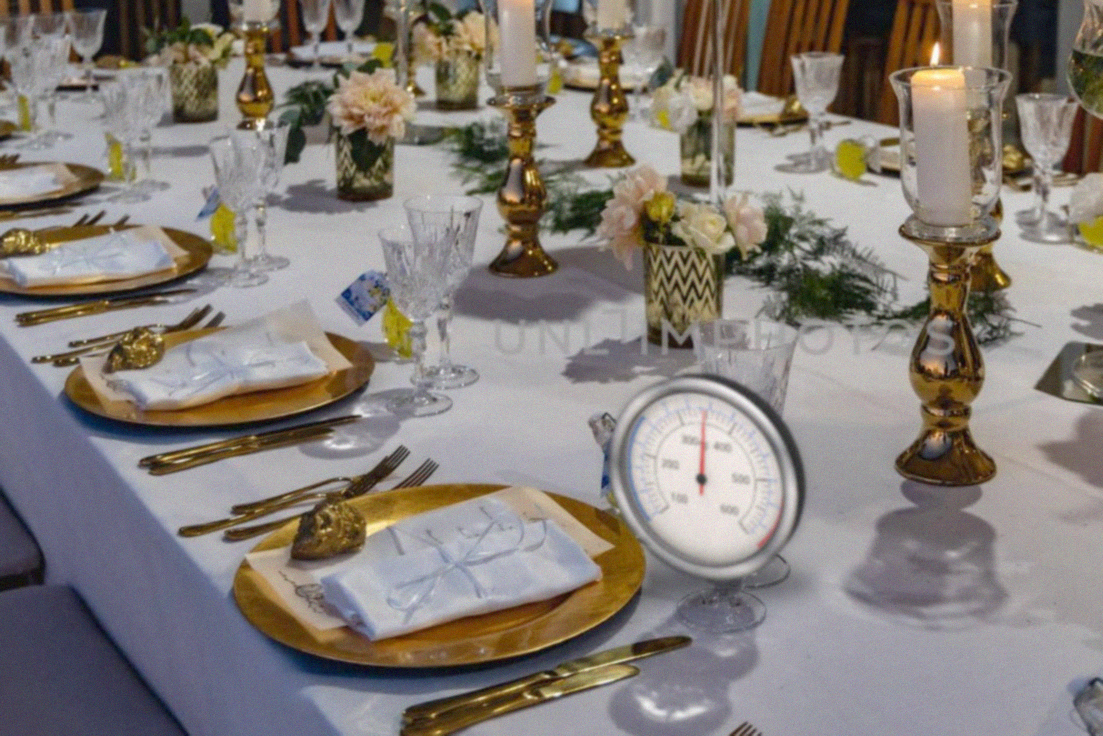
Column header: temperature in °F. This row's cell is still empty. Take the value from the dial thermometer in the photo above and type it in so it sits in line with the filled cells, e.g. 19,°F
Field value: 350,°F
